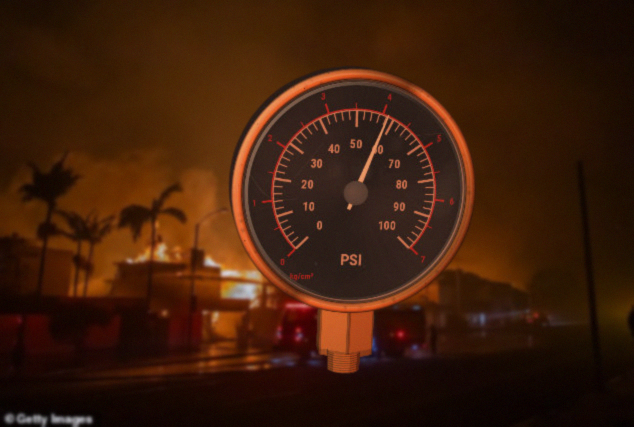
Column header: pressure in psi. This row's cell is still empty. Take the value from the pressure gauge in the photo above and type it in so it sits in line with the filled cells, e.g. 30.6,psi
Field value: 58,psi
